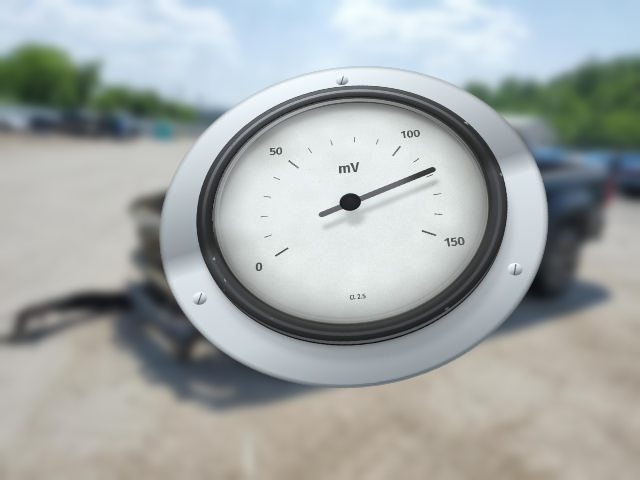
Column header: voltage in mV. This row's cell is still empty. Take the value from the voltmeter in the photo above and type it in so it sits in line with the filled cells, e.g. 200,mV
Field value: 120,mV
